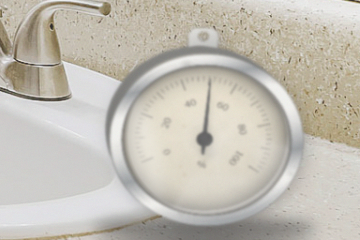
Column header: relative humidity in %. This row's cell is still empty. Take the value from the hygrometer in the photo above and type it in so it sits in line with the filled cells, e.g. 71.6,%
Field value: 50,%
